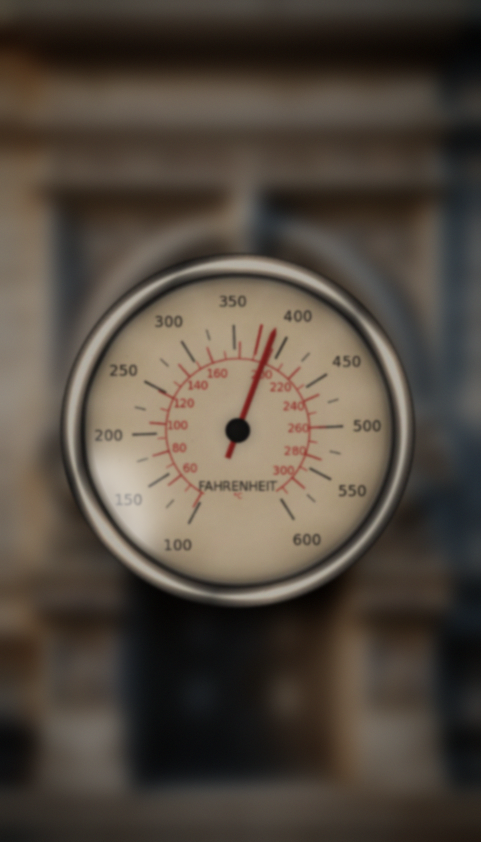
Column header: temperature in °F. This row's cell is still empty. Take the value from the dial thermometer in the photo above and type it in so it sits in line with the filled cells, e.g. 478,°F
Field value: 387.5,°F
